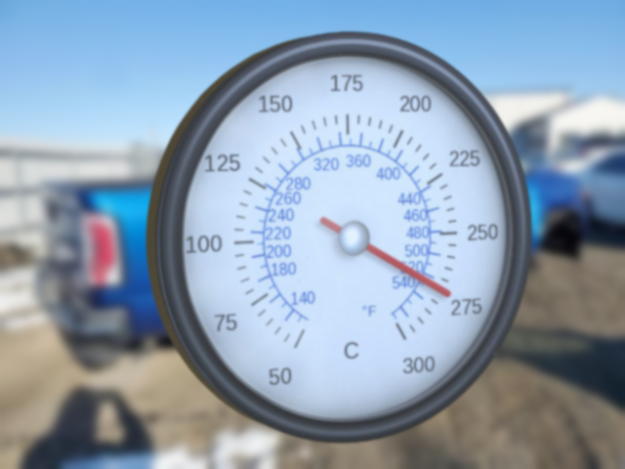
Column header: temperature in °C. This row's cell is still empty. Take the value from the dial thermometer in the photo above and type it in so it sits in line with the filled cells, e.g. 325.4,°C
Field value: 275,°C
